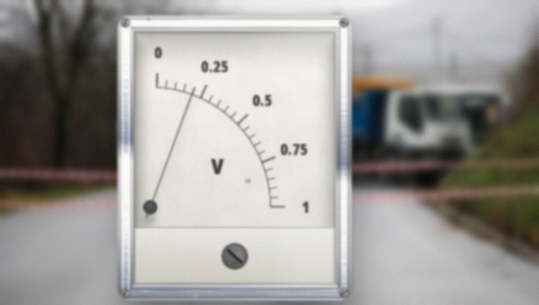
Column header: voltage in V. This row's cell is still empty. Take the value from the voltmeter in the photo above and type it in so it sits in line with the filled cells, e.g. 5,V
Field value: 0.2,V
